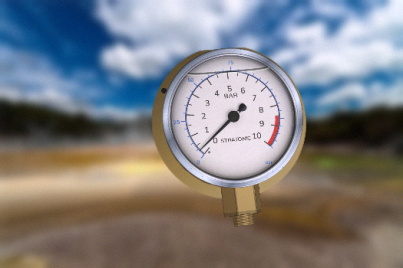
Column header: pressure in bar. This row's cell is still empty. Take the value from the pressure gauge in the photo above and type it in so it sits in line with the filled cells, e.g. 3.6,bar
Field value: 0.25,bar
